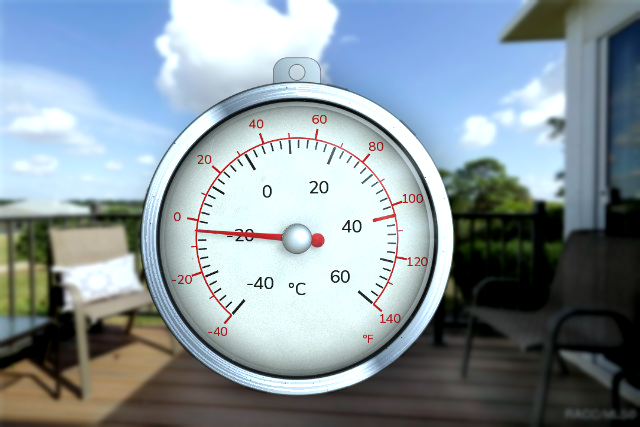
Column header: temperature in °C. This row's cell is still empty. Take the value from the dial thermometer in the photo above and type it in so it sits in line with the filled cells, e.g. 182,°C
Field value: -20,°C
